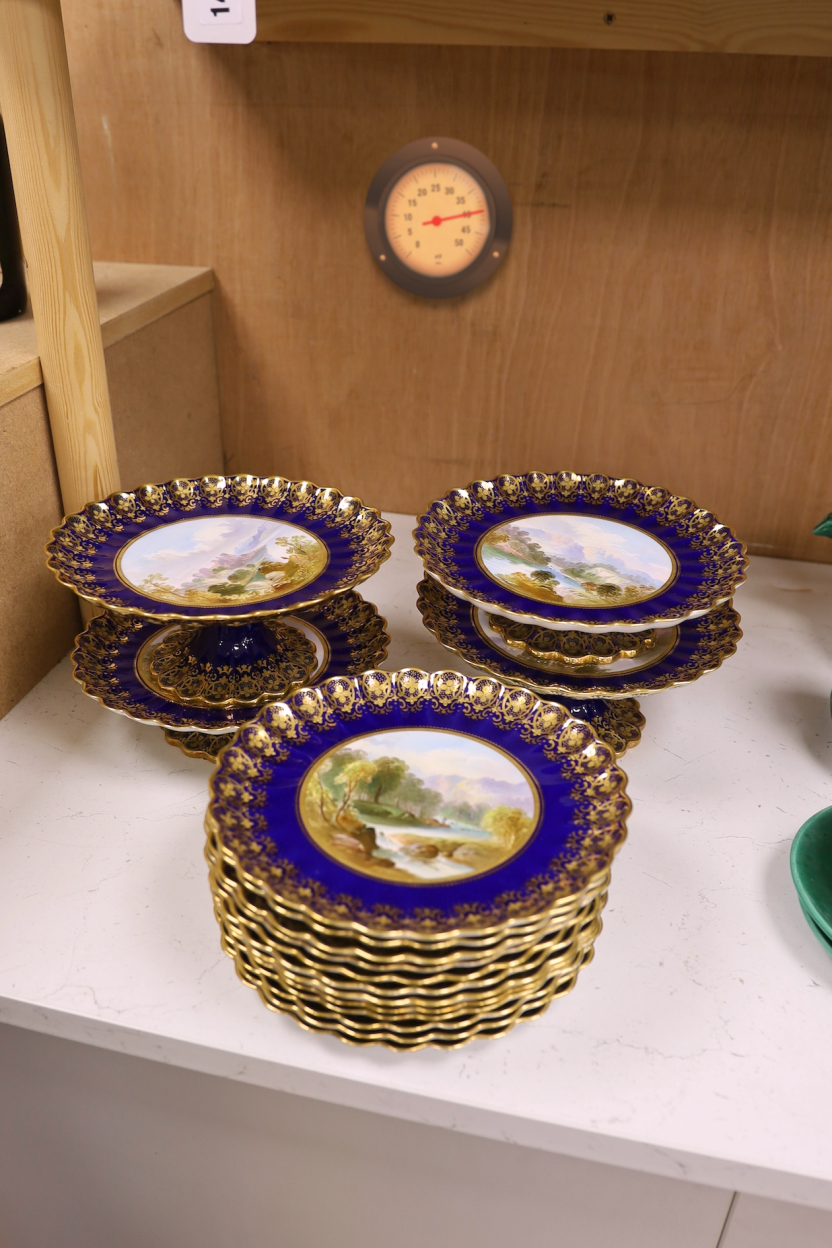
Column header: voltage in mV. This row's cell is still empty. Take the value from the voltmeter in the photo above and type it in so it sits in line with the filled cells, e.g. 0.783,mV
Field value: 40,mV
